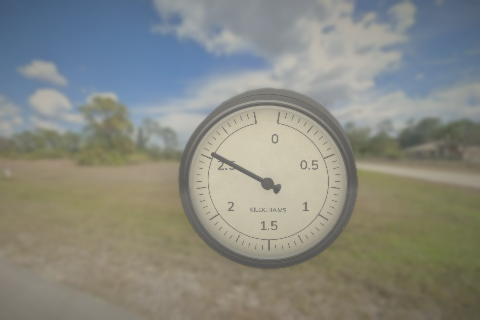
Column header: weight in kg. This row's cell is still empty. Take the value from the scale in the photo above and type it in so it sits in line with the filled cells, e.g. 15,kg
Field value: 2.55,kg
